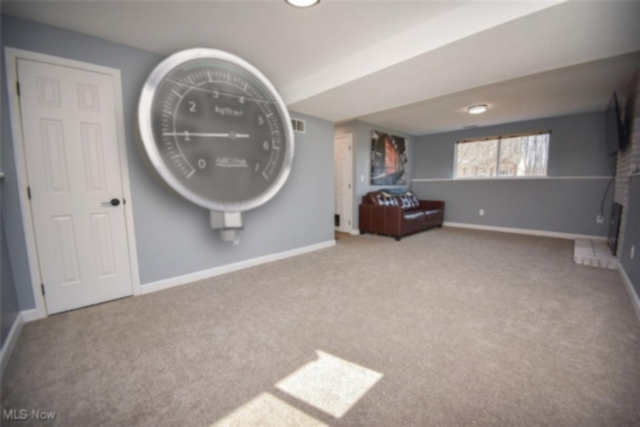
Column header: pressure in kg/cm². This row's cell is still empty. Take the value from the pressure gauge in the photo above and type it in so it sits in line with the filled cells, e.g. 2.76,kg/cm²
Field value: 1,kg/cm²
